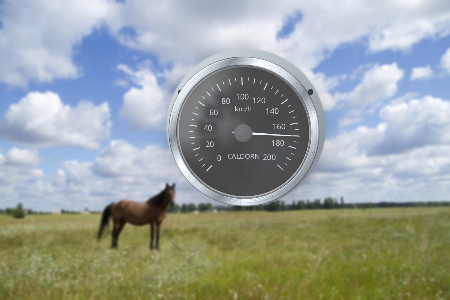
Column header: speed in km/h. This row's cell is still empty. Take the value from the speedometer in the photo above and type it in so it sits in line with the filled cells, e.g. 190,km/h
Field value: 170,km/h
